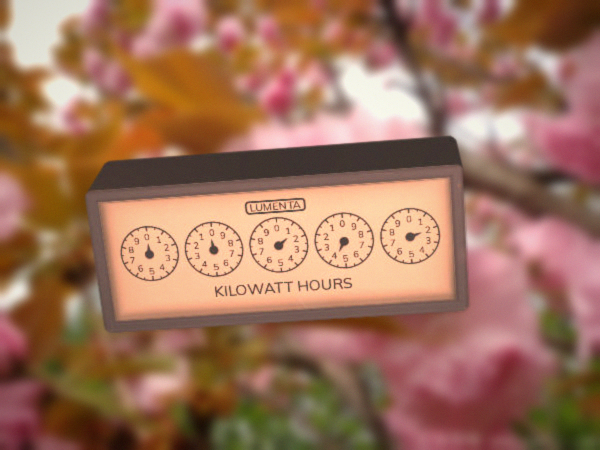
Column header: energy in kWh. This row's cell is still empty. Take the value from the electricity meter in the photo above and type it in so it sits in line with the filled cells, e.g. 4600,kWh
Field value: 142,kWh
